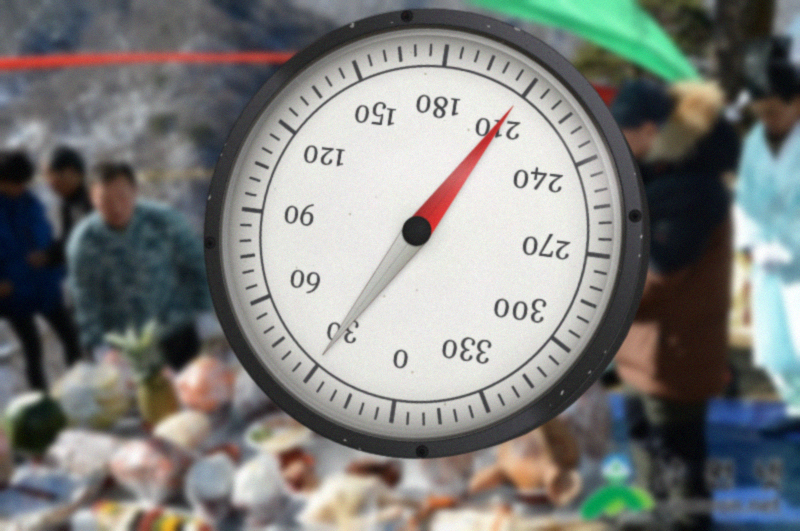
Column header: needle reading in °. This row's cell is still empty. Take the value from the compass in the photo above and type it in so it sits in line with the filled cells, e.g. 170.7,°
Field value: 210,°
